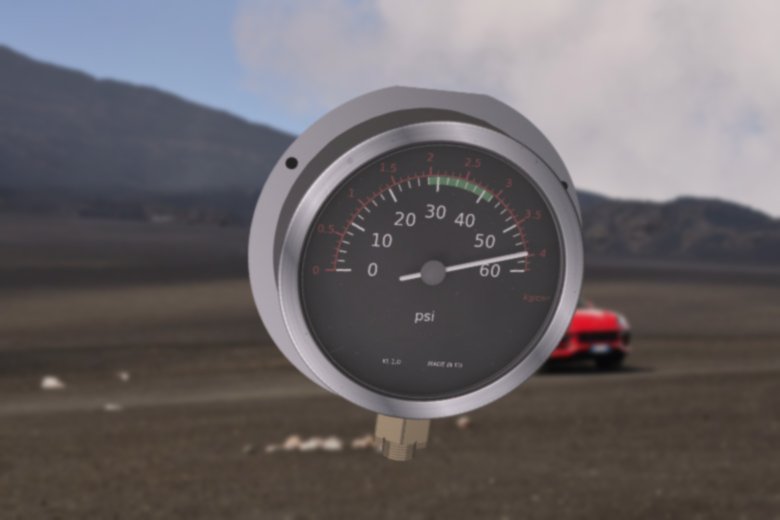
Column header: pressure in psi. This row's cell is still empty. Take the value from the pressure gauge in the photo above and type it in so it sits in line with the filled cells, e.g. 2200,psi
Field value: 56,psi
